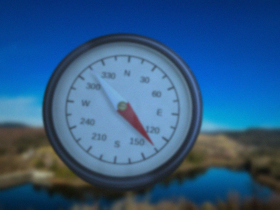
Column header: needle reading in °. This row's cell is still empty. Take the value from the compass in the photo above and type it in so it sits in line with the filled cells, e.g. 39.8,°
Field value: 135,°
